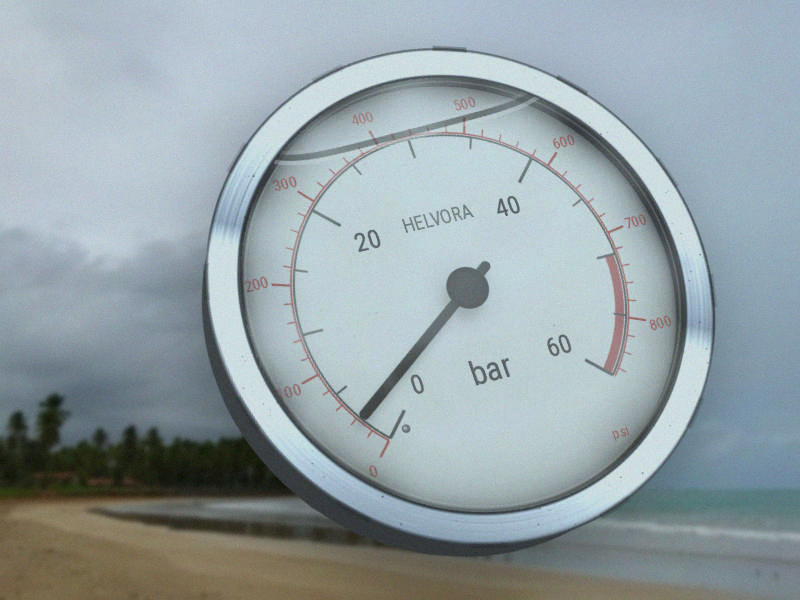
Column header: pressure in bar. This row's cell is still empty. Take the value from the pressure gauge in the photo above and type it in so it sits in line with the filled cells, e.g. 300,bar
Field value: 2.5,bar
